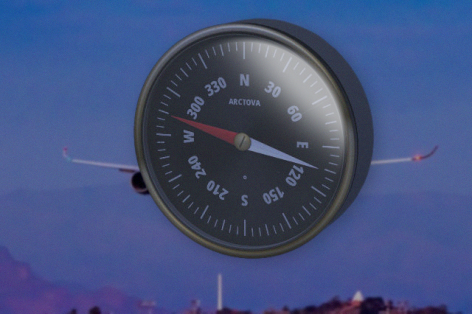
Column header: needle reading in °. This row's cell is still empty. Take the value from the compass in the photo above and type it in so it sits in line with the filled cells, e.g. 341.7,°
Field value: 285,°
